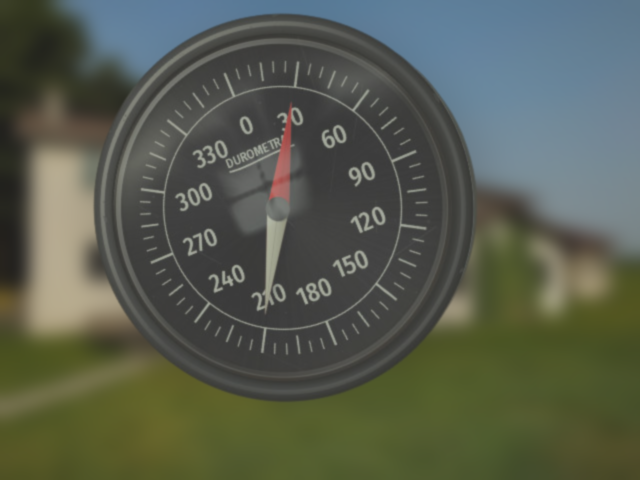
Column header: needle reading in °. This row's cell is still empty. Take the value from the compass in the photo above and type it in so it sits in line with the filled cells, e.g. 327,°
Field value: 30,°
